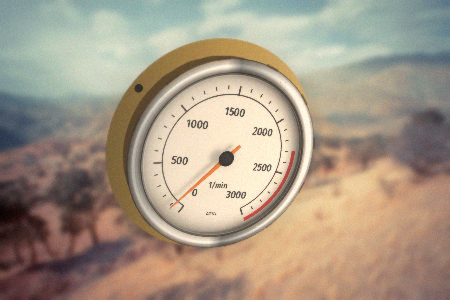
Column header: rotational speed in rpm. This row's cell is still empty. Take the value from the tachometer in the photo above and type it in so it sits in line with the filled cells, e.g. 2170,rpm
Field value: 100,rpm
